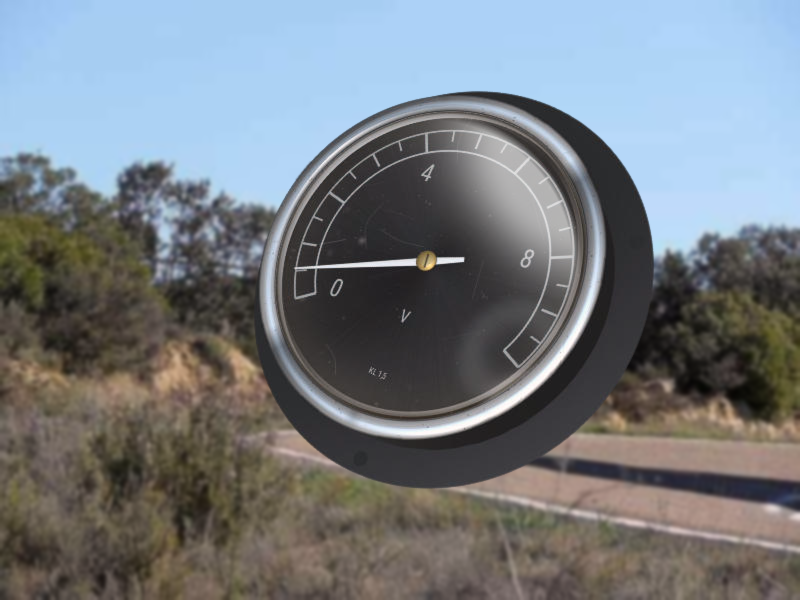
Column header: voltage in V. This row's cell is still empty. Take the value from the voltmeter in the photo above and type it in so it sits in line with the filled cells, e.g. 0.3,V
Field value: 0.5,V
